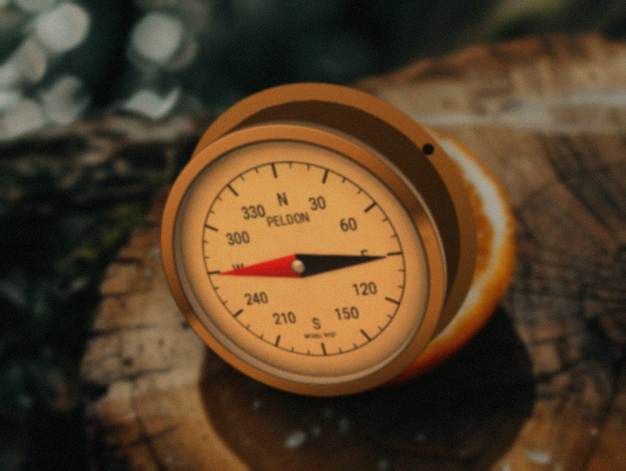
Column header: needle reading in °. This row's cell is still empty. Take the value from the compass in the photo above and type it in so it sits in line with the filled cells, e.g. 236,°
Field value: 270,°
